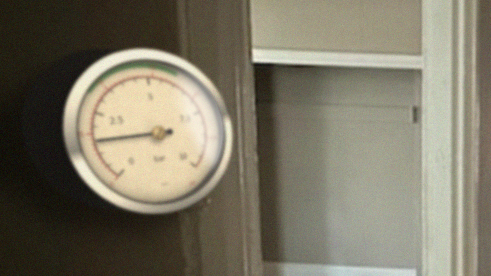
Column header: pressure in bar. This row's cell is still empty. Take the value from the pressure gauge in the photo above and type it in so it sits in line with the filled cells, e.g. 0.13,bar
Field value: 1.5,bar
